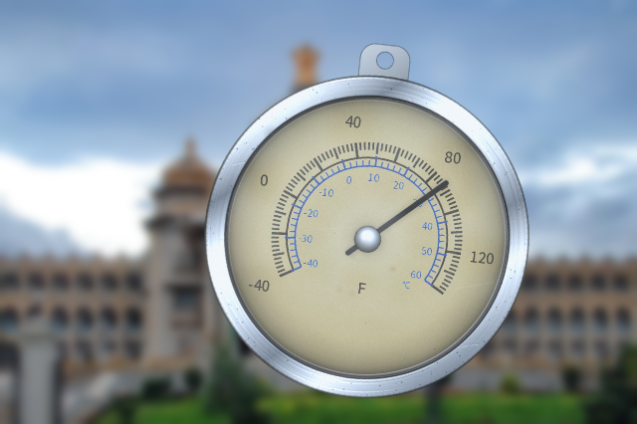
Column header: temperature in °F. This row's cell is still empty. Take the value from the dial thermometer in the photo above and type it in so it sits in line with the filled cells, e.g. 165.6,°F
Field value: 86,°F
